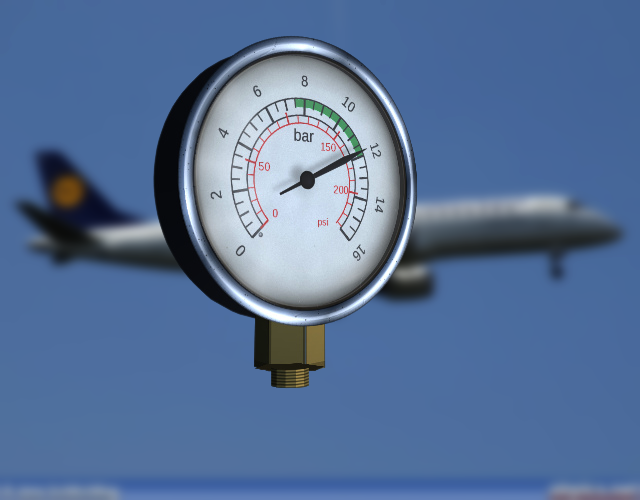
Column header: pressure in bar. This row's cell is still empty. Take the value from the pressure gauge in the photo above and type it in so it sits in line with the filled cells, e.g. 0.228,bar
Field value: 11.75,bar
